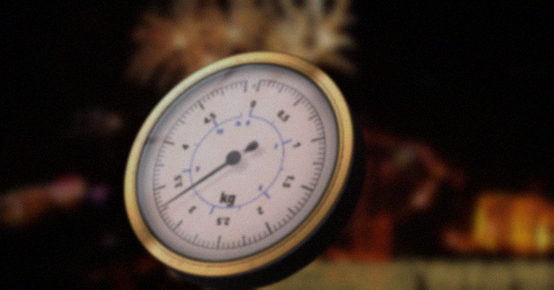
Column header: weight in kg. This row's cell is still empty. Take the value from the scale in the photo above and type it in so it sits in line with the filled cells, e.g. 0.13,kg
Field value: 3.25,kg
